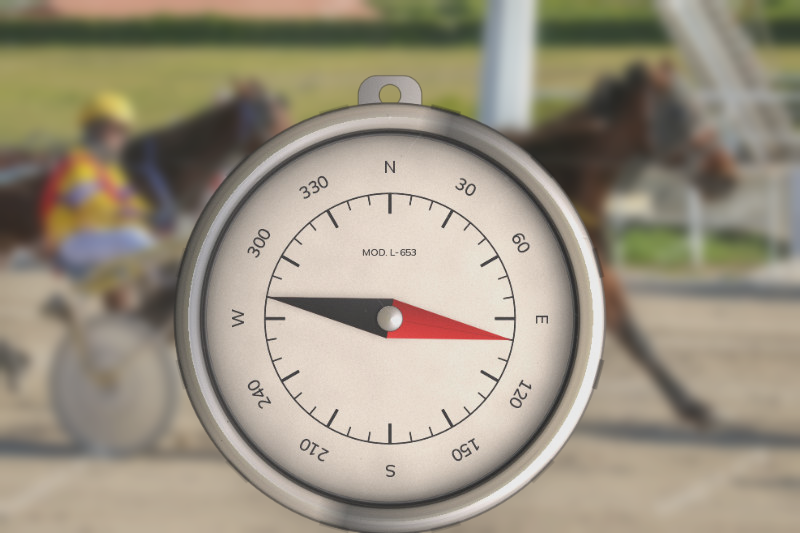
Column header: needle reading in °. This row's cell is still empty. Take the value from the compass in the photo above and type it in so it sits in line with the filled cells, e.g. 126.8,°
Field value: 100,°
